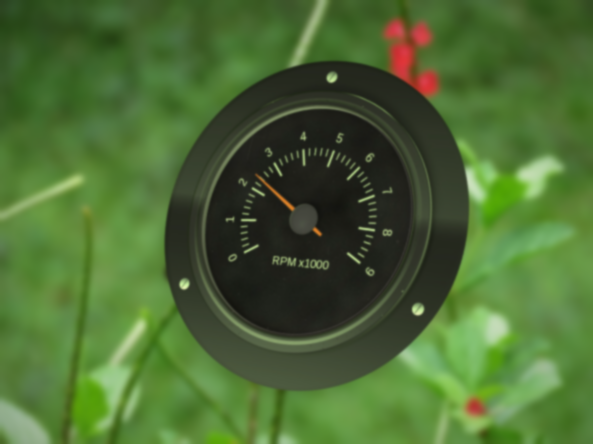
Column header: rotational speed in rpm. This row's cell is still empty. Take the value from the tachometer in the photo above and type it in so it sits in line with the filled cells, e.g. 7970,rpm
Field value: 2400,rpm
